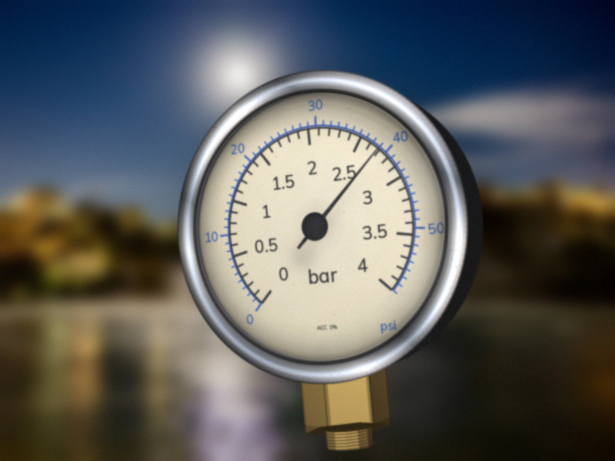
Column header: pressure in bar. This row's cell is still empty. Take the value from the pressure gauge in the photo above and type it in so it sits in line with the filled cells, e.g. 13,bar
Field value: 2.7,bar
